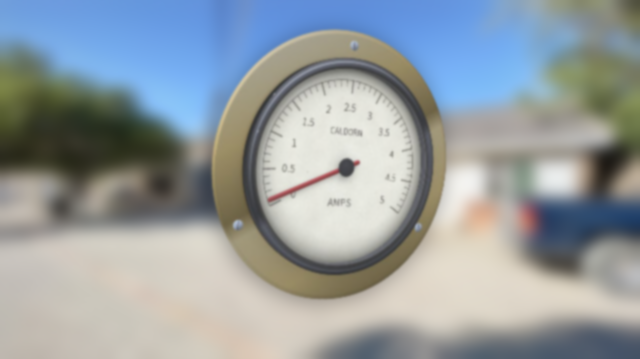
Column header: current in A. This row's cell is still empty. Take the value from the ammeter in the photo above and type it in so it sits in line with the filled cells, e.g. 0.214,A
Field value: 0.1,A
